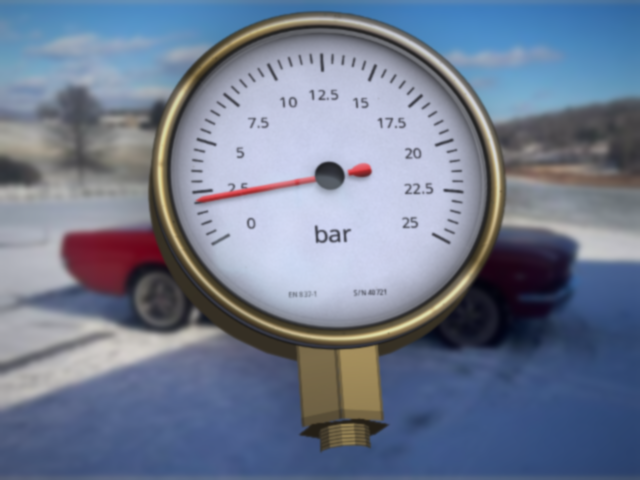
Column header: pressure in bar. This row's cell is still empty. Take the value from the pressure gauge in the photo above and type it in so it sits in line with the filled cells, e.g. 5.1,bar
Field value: 2,bar
